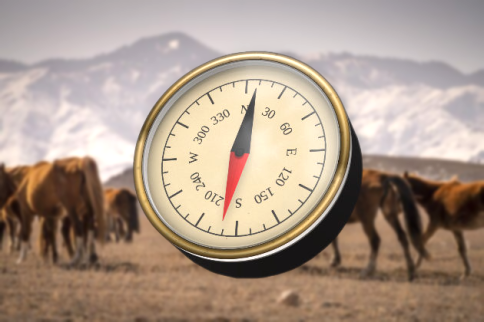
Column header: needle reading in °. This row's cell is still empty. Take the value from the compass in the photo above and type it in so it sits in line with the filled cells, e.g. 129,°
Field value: 190,°
